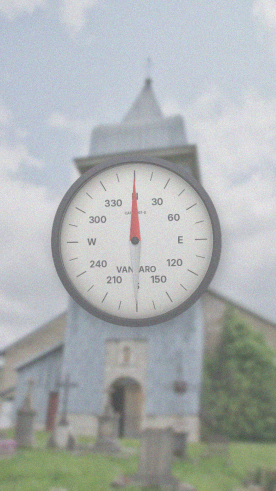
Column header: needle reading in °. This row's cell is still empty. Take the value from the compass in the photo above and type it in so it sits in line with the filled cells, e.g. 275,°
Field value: 0,°
